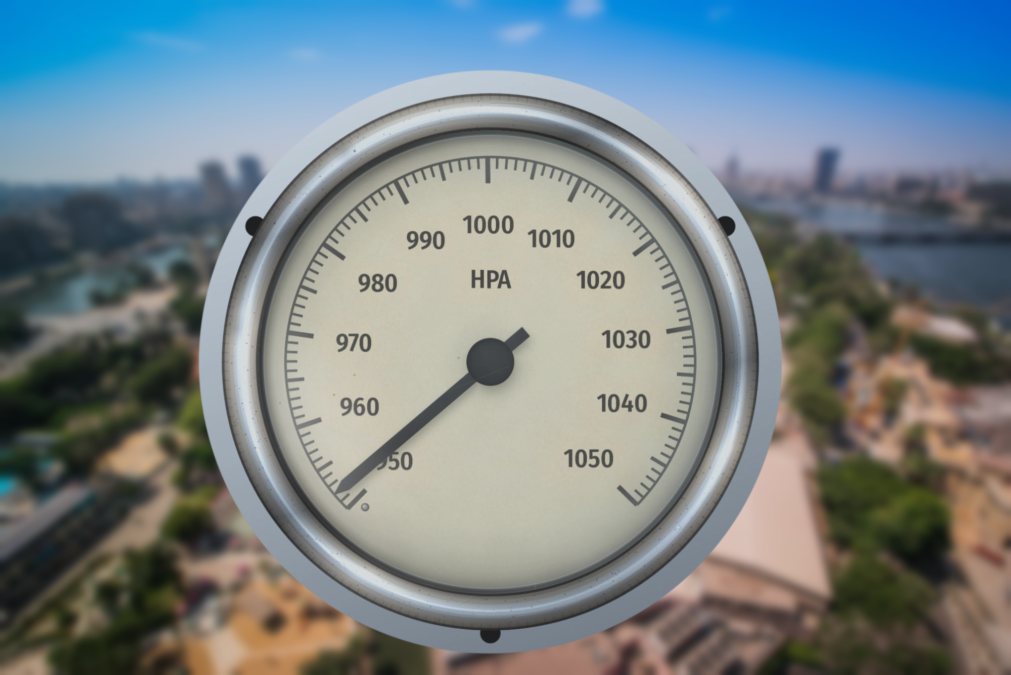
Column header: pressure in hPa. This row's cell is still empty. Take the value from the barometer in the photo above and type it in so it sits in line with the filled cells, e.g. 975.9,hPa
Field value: 952,hPa
